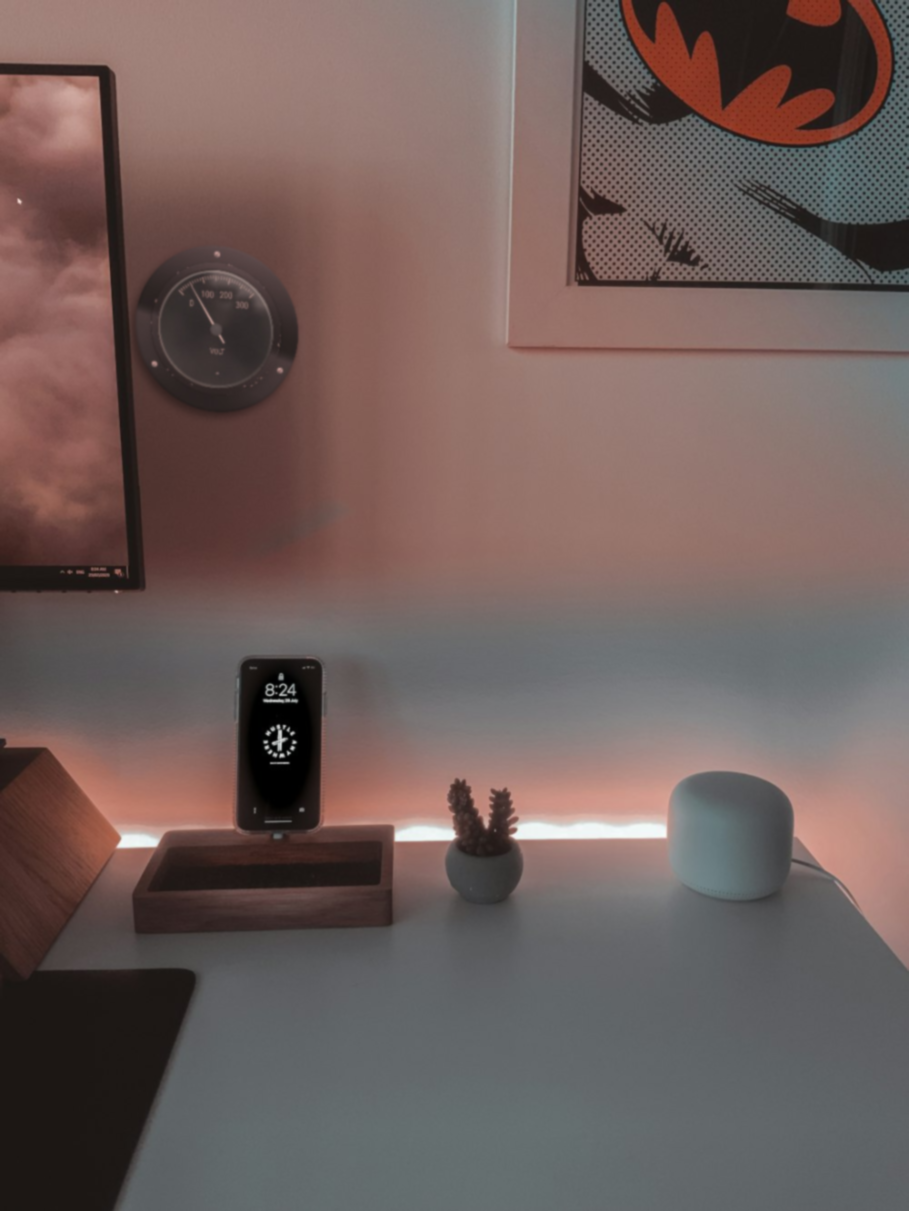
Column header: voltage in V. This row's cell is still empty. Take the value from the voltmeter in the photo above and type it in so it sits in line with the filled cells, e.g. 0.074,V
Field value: 50,V
